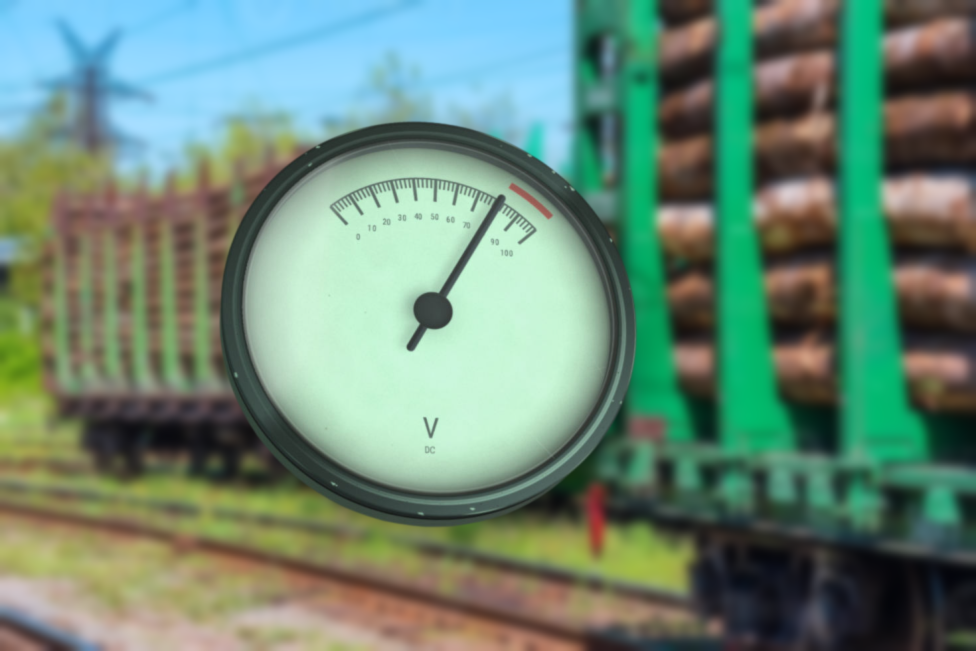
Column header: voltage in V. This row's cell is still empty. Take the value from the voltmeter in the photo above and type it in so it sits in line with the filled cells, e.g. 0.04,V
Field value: 80,V
